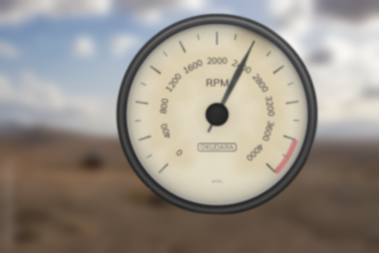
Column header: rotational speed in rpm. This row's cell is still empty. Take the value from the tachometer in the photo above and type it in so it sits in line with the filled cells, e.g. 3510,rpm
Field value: 2400,rpm
